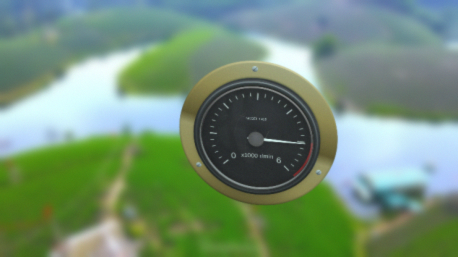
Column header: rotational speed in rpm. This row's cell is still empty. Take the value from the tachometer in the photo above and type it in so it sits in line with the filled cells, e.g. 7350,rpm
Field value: 5000,rpm
